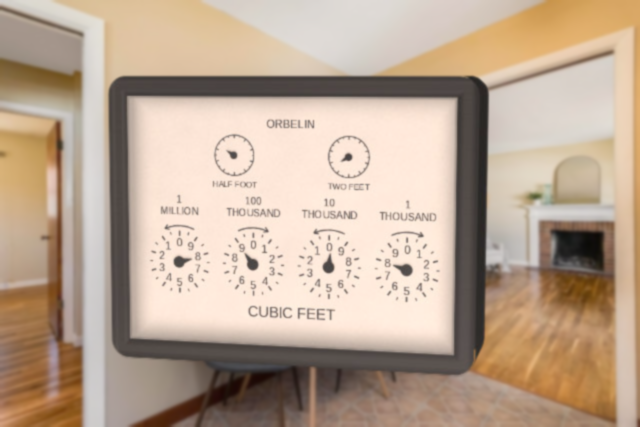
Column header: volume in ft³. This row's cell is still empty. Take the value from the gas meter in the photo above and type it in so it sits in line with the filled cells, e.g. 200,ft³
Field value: 789800,ft³
